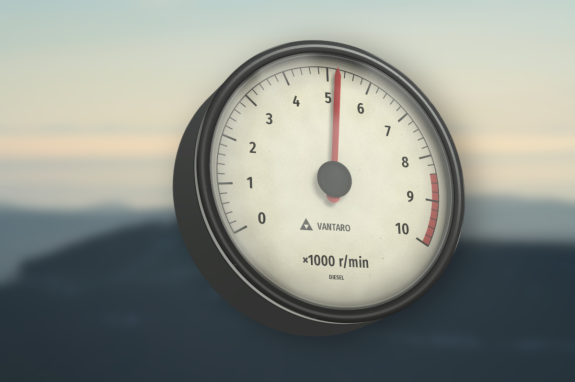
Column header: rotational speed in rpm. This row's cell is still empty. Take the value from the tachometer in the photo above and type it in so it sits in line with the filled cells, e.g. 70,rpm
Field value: 5200,rpm
